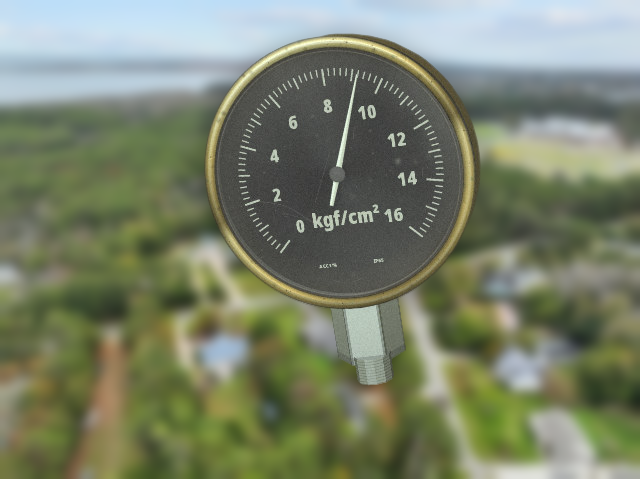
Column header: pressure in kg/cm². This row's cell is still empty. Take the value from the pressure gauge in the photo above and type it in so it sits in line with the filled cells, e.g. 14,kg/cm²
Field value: 9.2,kg/cm²
